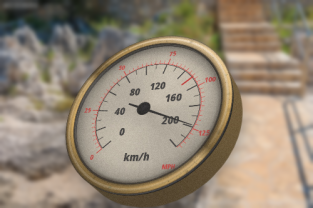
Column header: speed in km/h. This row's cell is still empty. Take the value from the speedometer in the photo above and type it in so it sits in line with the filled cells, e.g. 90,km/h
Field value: 200,km/h
